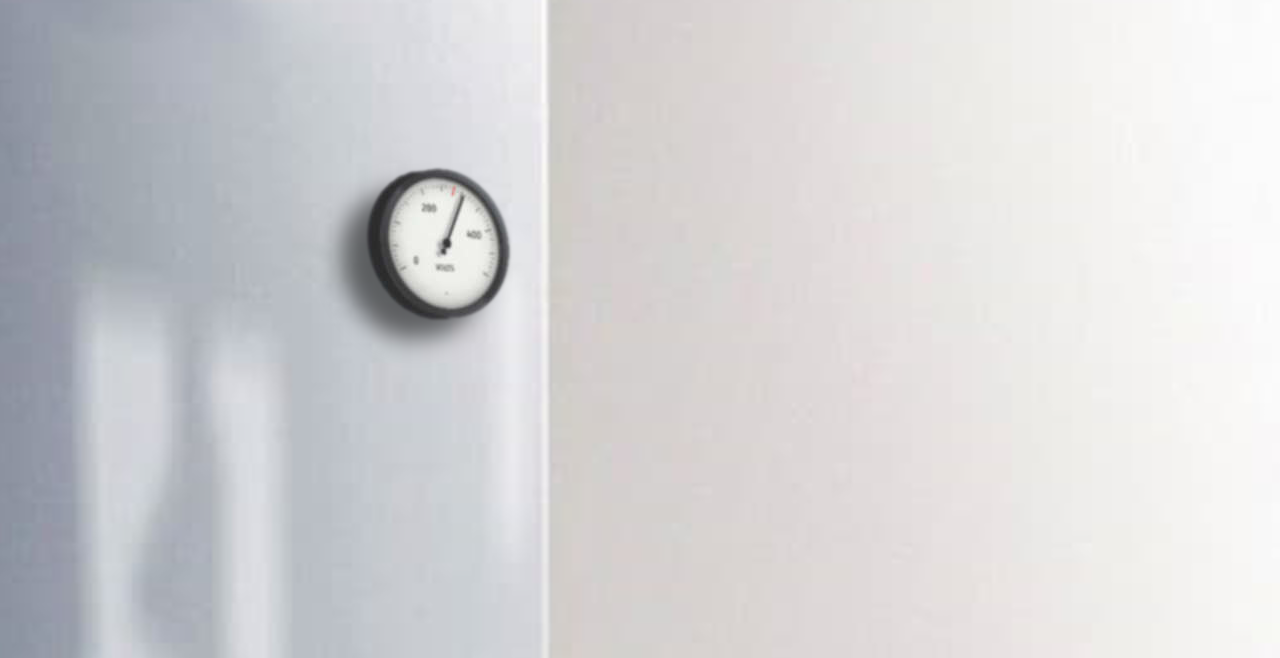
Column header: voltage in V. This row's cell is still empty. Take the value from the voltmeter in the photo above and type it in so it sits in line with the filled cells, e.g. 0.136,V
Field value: 300,V
